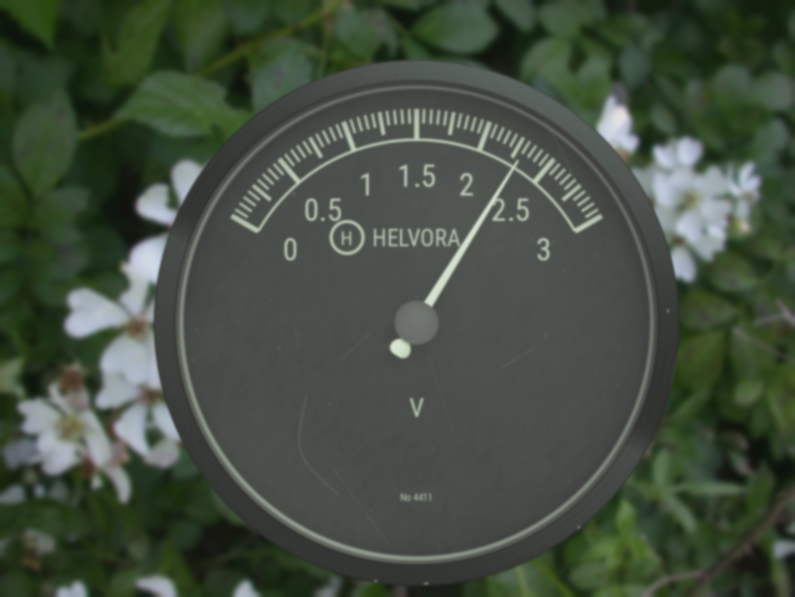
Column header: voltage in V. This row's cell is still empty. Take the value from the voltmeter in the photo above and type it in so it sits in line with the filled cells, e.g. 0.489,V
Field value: 2.3,V
